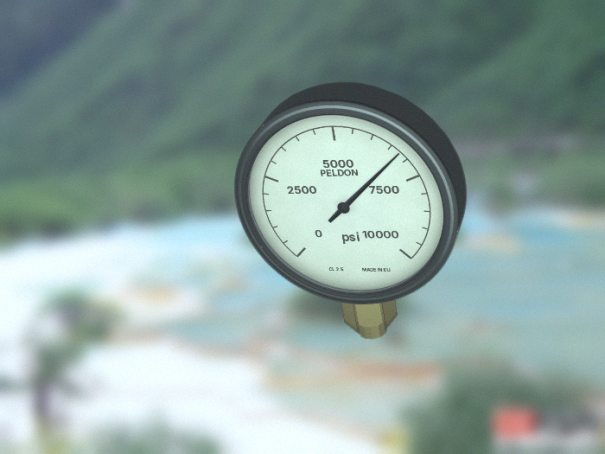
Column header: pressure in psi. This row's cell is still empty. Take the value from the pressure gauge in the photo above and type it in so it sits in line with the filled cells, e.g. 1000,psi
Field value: 6750,psi
